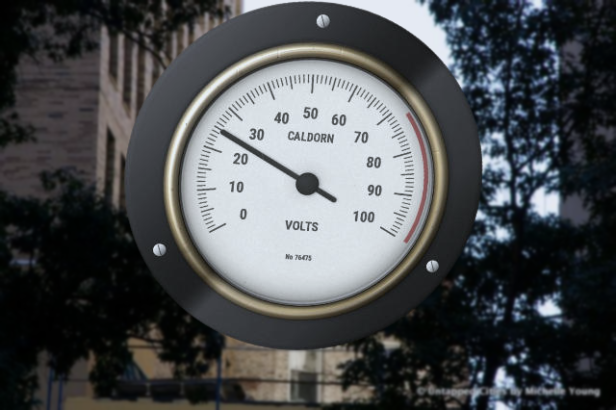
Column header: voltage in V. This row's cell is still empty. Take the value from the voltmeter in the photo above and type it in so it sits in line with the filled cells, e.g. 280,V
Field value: 25,V
